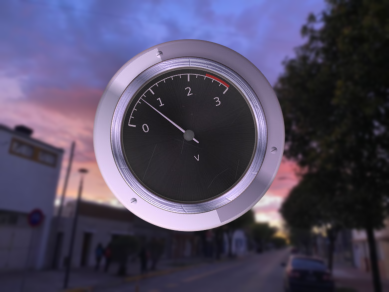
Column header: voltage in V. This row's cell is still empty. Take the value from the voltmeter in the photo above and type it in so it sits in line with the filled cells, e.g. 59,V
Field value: 0.7,V
